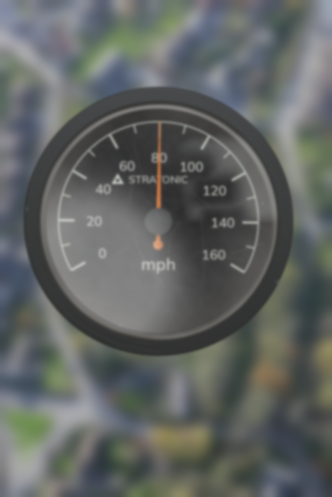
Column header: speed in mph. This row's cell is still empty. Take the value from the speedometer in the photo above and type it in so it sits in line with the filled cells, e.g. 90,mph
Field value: 80,mph
